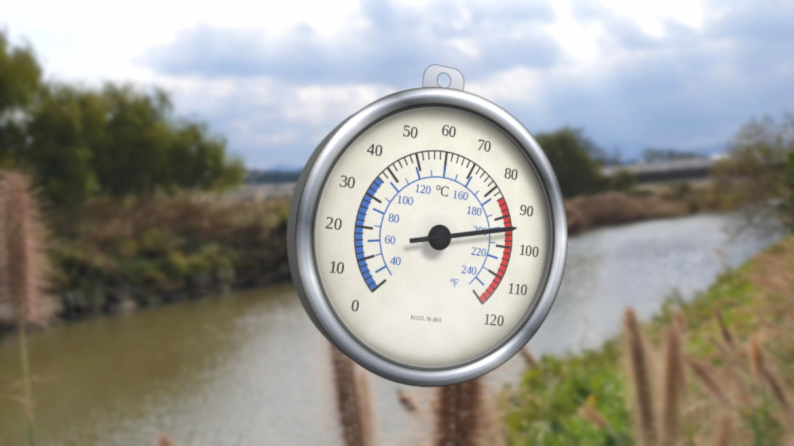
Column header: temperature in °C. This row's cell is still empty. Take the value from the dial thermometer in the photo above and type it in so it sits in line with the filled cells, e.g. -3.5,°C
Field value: 94,°C
